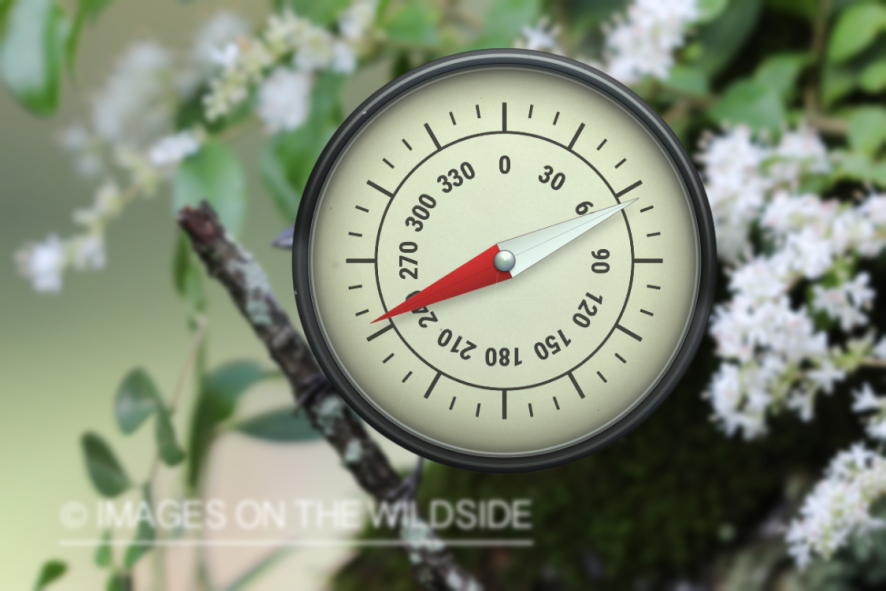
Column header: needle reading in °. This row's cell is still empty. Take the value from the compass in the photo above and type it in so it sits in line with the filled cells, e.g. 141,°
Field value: 245,°
